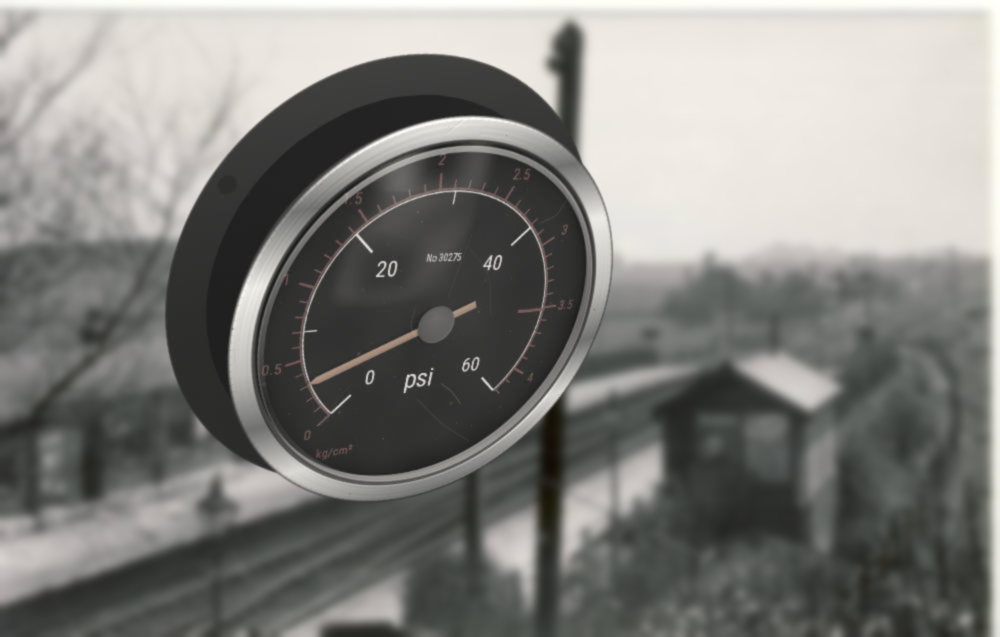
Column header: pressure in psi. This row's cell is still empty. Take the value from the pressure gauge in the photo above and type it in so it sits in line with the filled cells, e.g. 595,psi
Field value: 5,psi
